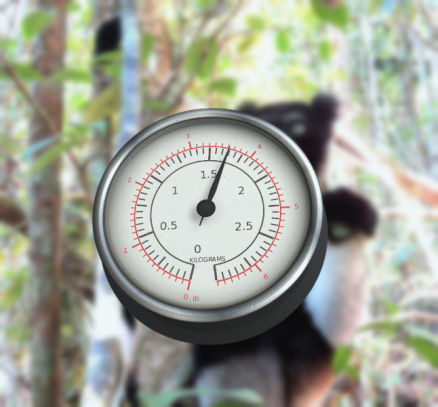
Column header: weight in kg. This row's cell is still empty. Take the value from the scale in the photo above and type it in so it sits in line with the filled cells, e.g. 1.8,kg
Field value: 1.65,kg
